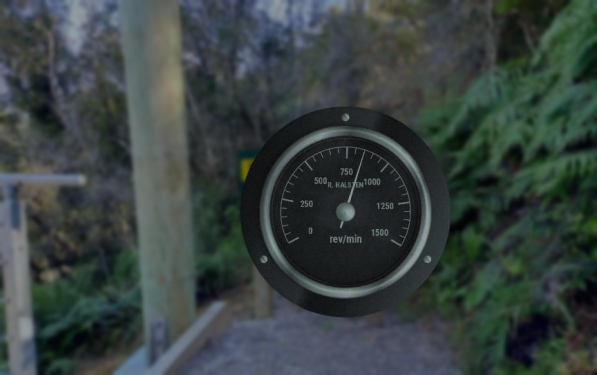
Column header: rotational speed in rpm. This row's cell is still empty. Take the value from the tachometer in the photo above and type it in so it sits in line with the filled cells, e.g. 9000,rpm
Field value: 850,rpm
